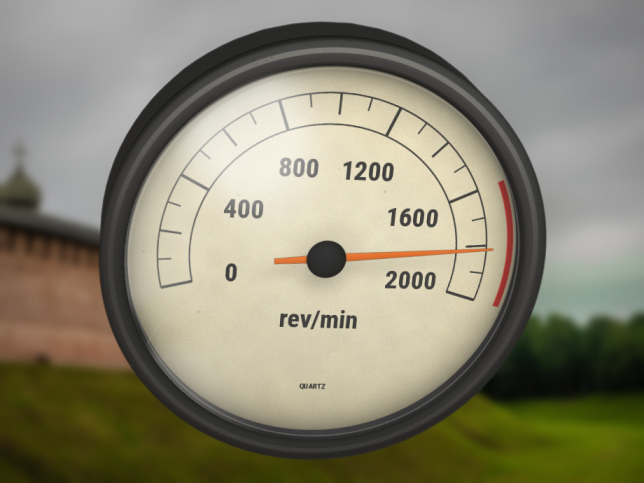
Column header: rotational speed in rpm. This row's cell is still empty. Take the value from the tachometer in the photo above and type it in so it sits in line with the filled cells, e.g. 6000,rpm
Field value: 1800,rpm
